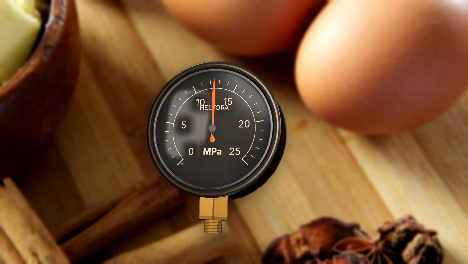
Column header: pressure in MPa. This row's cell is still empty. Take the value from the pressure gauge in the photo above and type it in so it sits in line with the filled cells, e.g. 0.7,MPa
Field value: 12.5,MPa
